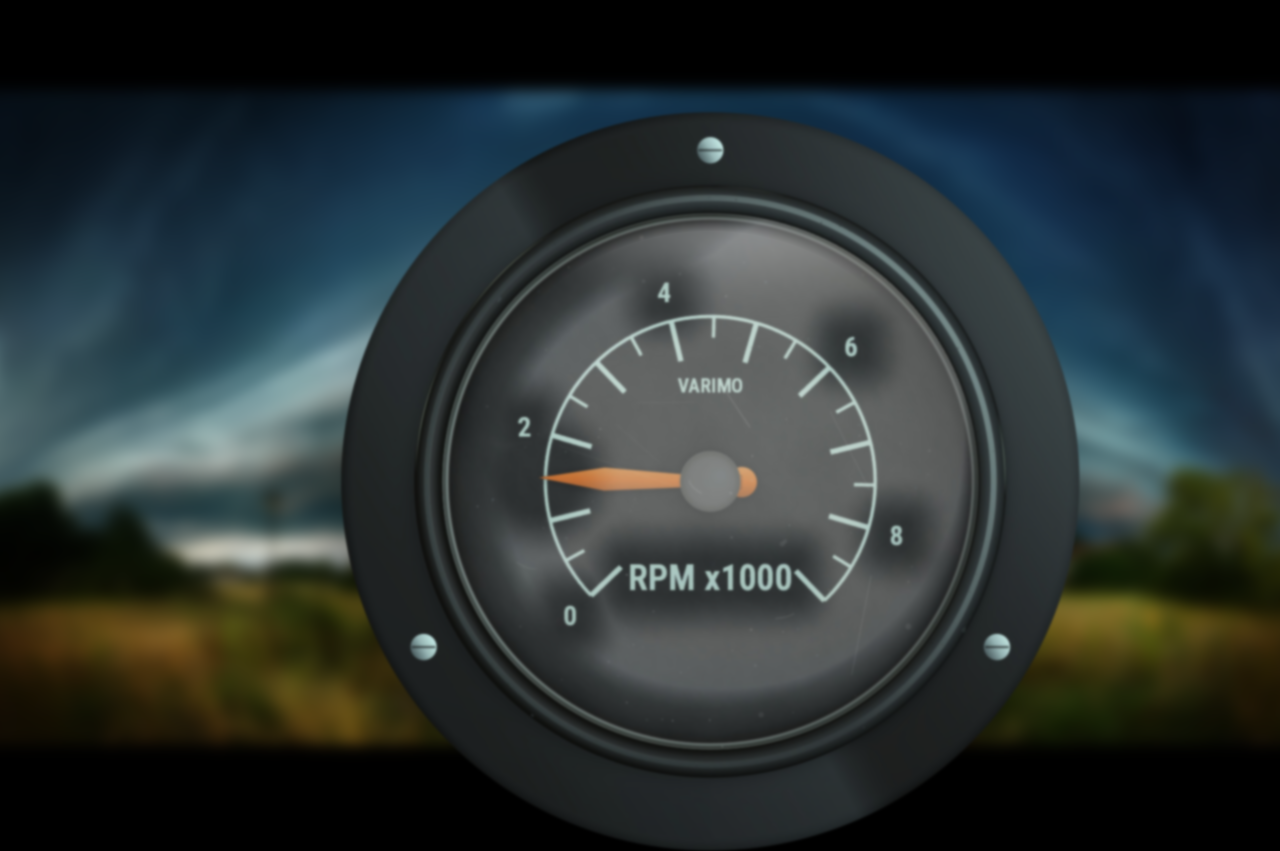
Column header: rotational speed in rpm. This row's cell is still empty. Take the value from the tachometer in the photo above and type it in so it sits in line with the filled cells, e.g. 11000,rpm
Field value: 1500,rpm
